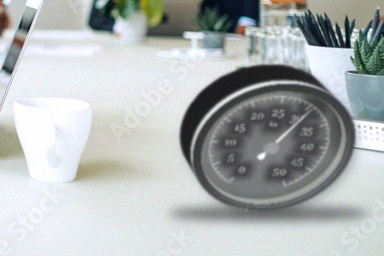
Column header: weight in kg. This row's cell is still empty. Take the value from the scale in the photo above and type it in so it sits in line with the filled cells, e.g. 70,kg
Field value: 30,kg
